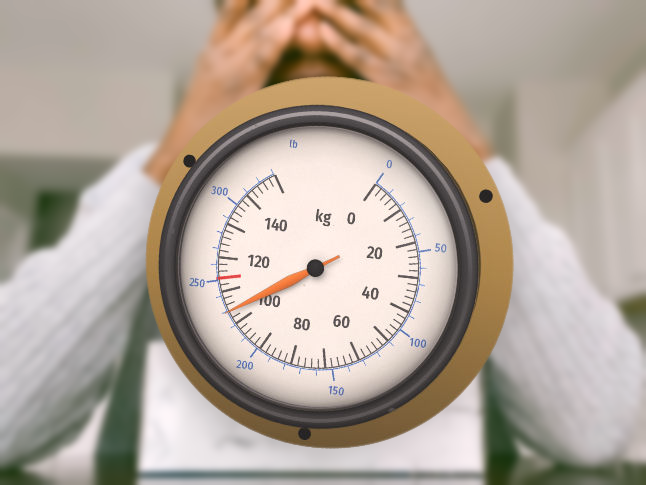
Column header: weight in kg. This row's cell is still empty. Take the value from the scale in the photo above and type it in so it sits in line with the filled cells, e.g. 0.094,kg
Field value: 104,kg
